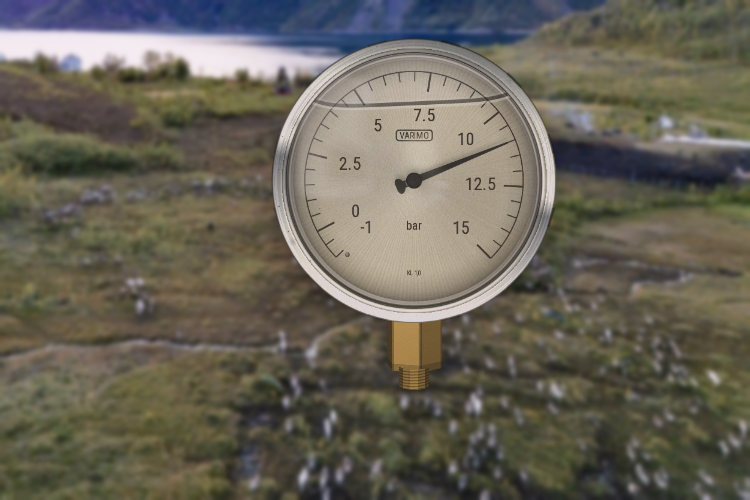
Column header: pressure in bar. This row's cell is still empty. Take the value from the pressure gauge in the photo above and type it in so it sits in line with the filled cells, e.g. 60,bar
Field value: 11,bar
